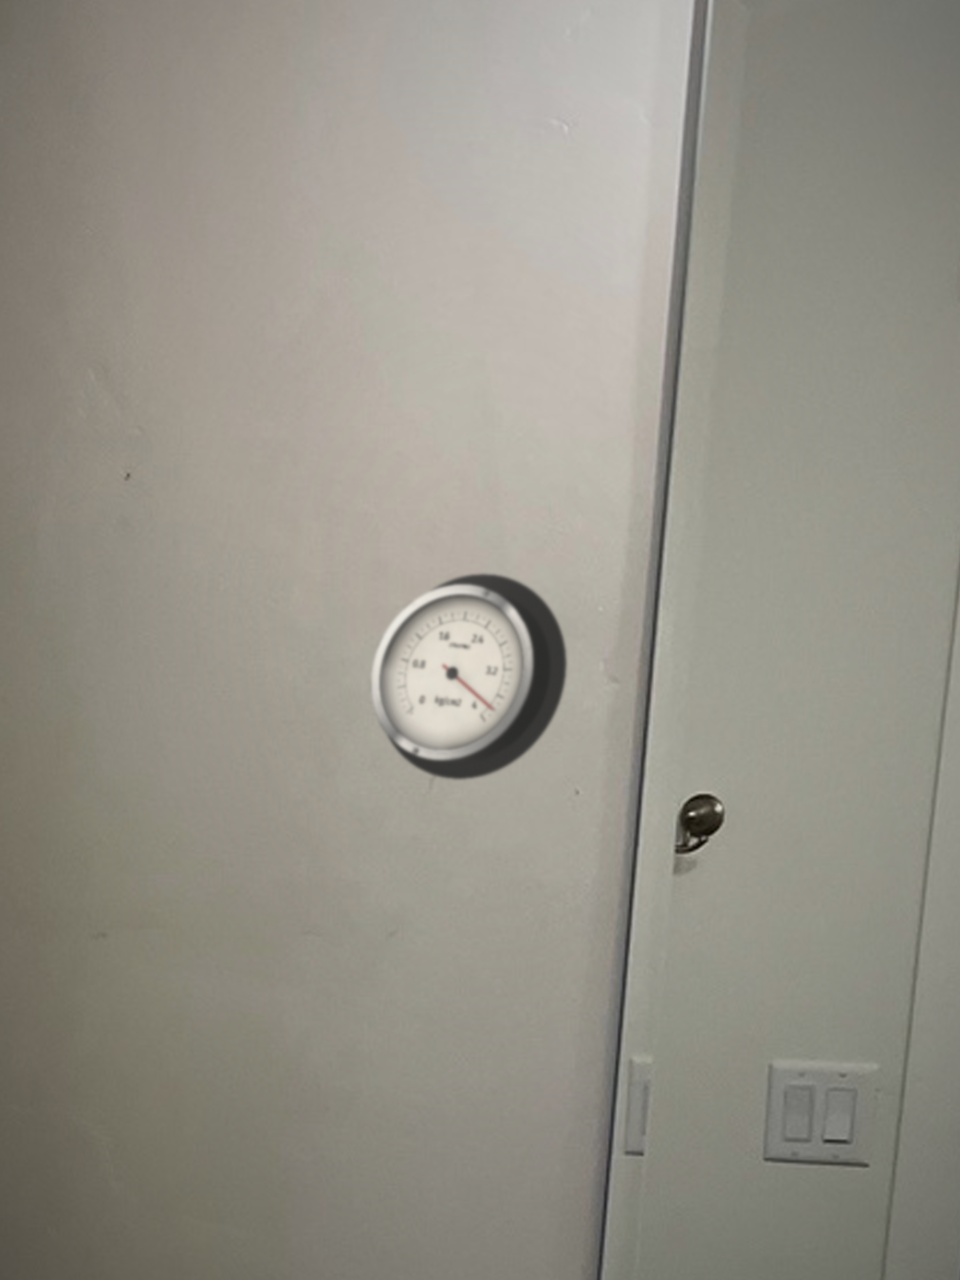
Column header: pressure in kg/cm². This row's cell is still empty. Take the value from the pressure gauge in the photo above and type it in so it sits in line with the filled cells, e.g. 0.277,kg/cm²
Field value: 3.8,kg/cm²
